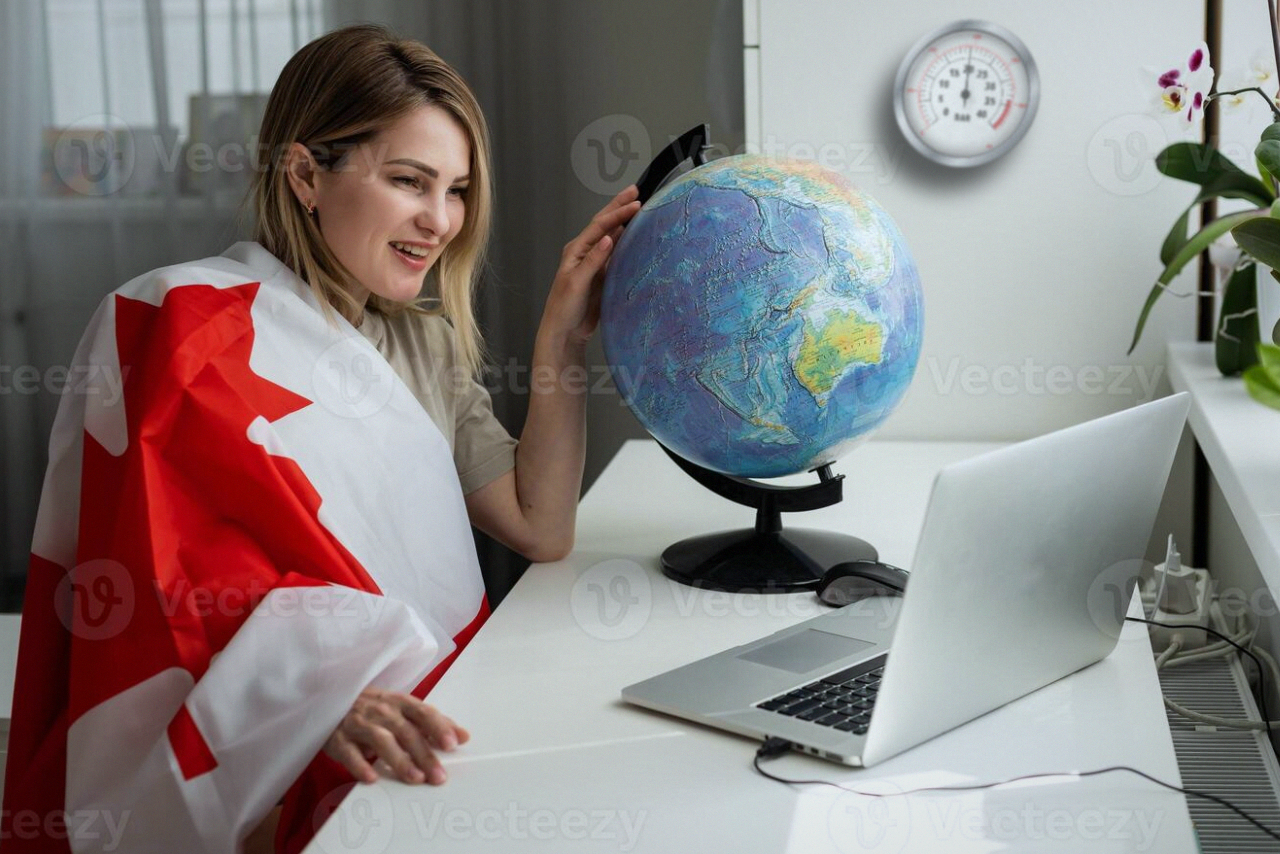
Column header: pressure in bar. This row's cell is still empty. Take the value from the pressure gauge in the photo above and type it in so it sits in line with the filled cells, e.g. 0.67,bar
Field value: 20,bar
